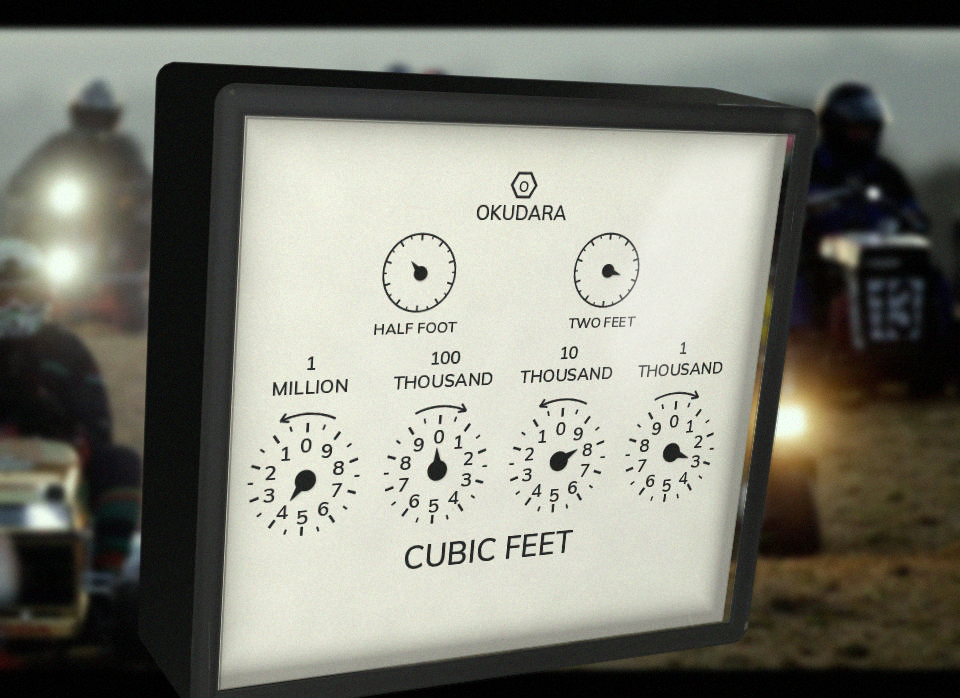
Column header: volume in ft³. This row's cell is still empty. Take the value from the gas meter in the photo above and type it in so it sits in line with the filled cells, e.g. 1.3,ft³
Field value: 398300,ft³
